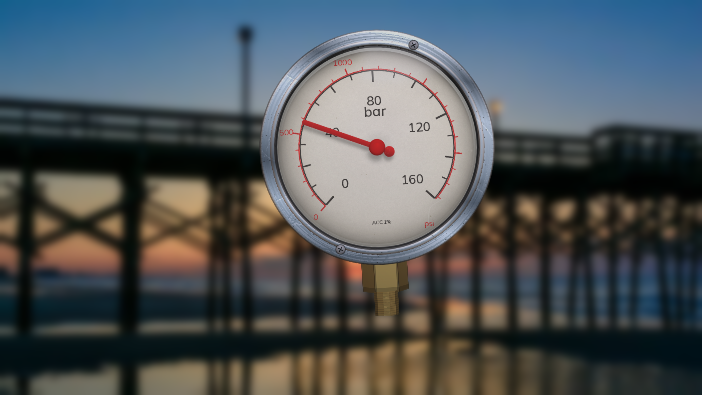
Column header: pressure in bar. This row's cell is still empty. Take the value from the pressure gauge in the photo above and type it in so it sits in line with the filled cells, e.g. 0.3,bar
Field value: 40,bar
